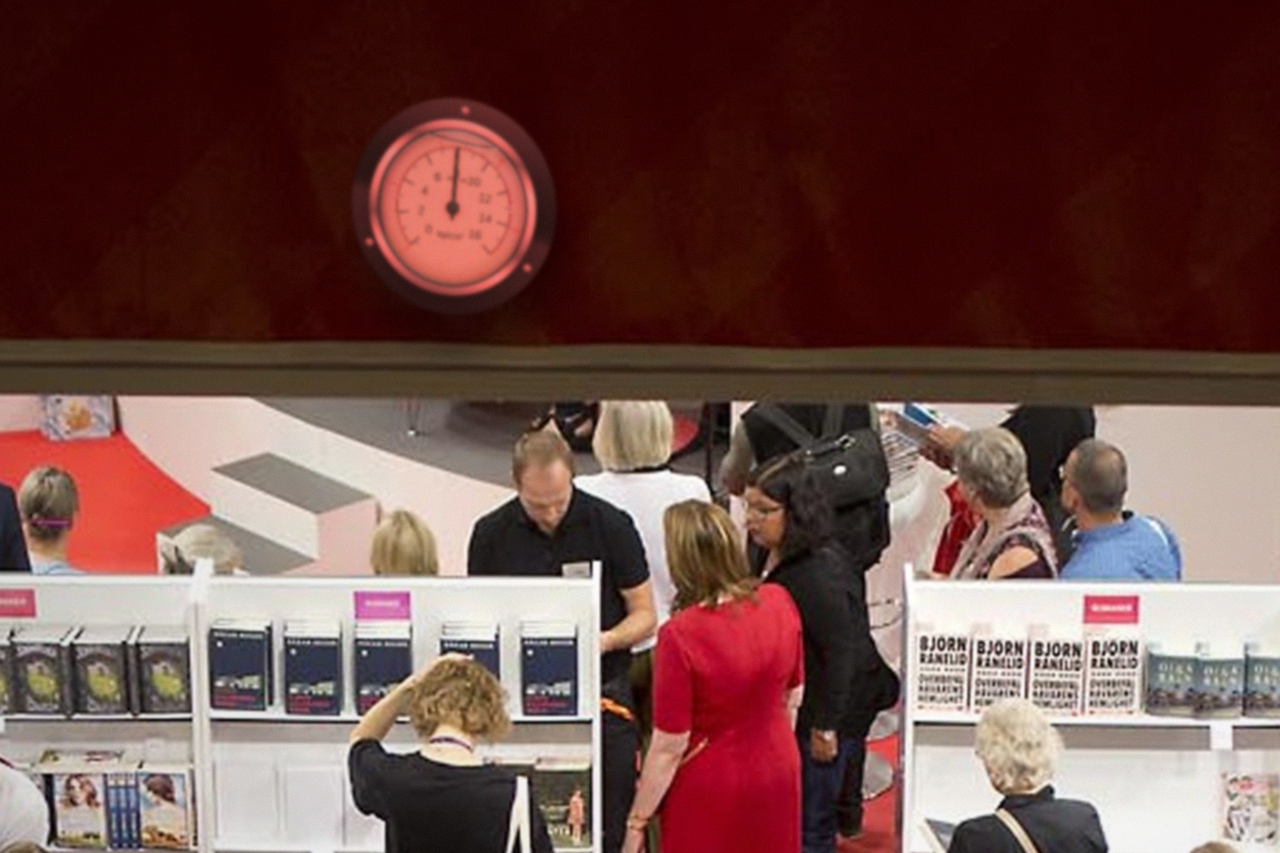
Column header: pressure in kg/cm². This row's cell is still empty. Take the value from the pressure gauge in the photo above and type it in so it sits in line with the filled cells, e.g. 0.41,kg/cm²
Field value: 8,kg/cm²
